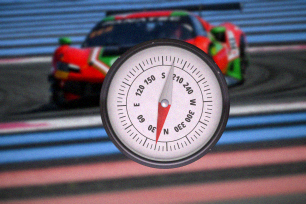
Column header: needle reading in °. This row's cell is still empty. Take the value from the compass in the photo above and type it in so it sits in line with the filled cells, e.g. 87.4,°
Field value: 15,°
